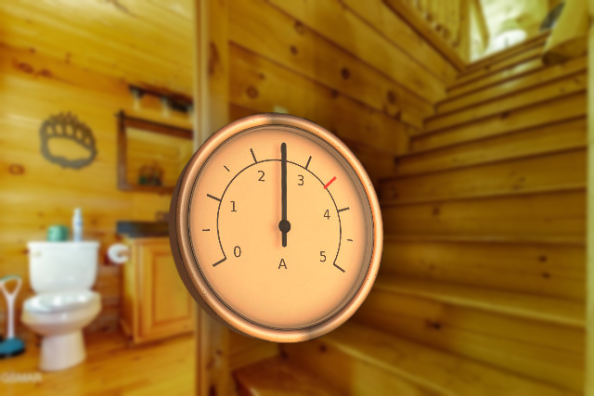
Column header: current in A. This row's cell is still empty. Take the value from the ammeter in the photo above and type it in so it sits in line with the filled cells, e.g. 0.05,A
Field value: 2.5,A
